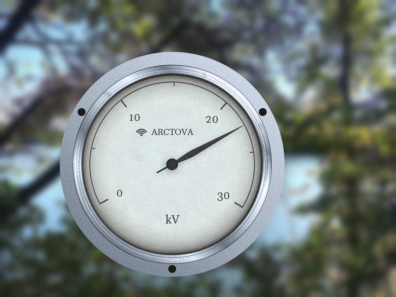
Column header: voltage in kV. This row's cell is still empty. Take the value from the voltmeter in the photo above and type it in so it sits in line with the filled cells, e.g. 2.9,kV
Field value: 22.5,kV
